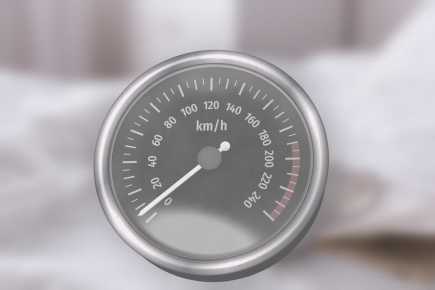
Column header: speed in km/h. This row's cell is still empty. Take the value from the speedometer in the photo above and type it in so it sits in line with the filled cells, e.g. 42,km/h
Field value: 5,km/h
